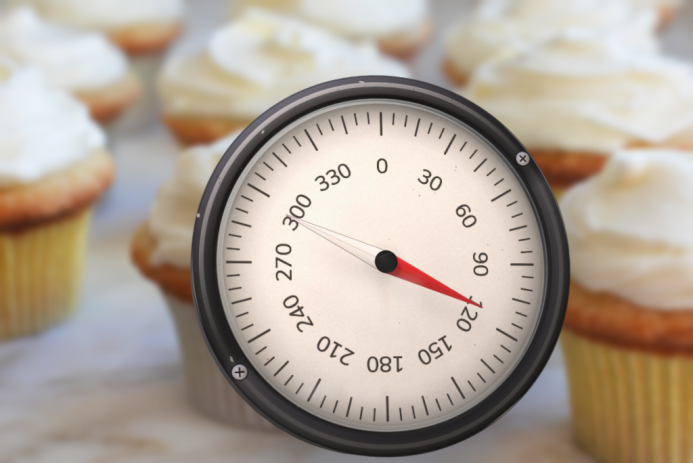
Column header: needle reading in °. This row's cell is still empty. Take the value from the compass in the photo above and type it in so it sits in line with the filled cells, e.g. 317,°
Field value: 115,°
